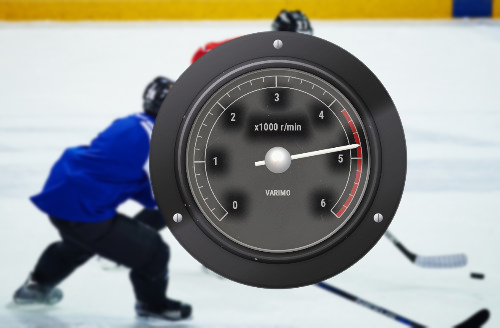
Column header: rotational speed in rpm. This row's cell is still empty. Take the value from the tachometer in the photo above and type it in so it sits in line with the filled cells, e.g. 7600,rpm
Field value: 4800,rpm
